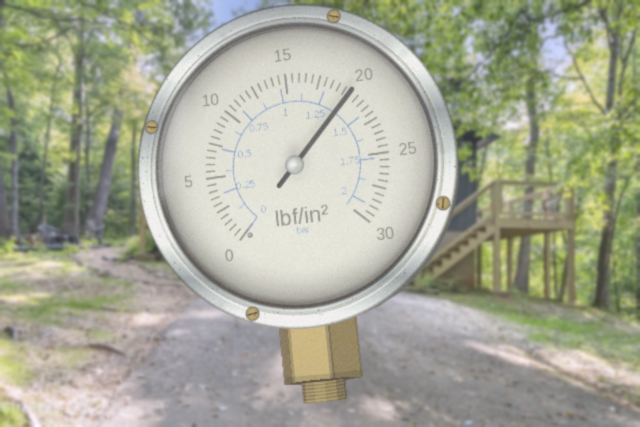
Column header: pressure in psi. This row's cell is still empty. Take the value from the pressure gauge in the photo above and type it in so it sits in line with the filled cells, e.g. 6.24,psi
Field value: 20,psi
